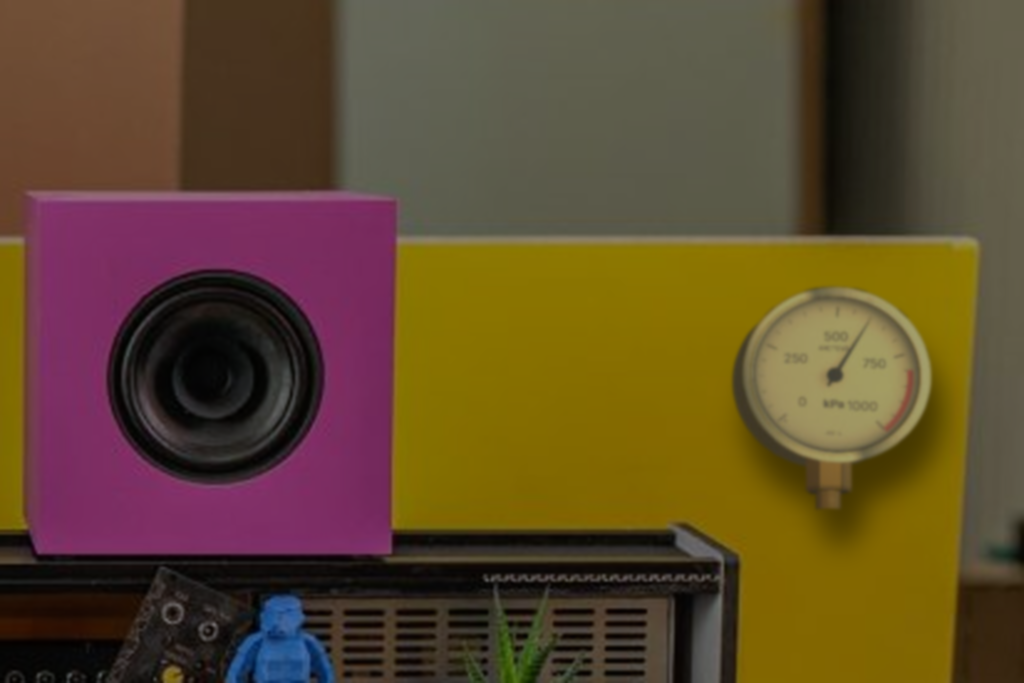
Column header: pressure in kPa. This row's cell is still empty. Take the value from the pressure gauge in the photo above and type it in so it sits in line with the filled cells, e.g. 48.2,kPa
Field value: 600,kPa
